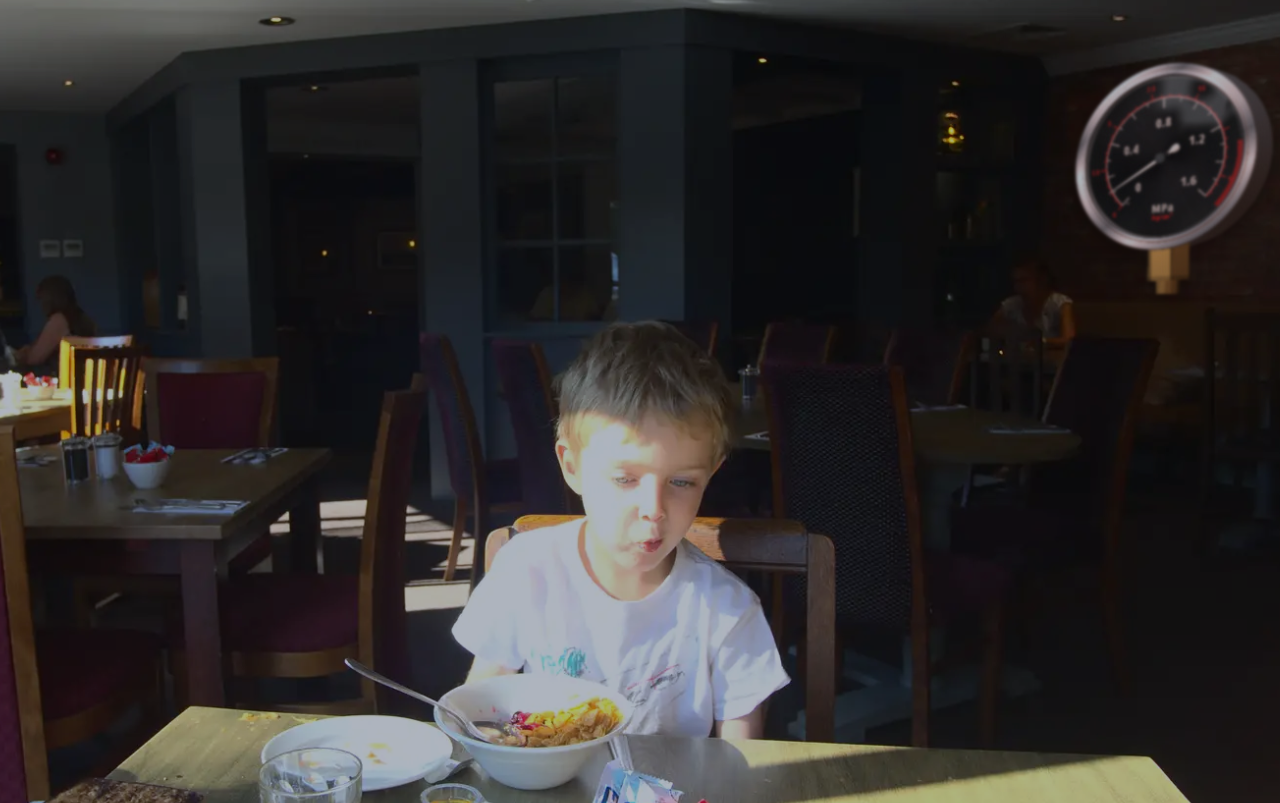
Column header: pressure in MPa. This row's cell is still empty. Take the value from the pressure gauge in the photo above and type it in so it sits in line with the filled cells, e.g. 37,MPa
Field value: 0.1,MPa
